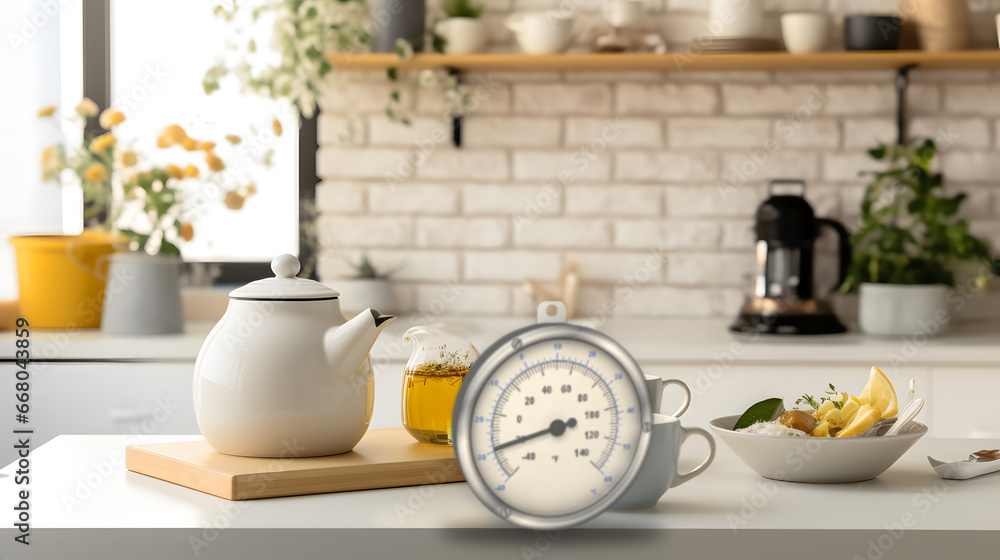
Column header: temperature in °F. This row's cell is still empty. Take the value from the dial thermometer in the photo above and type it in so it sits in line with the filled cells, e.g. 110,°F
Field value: -20,°F
